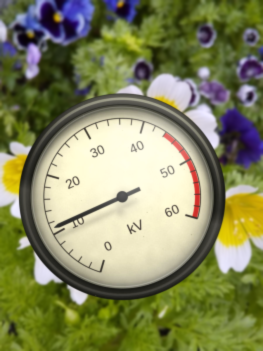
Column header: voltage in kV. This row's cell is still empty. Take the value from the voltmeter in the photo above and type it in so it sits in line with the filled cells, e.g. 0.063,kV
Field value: 11,kV
